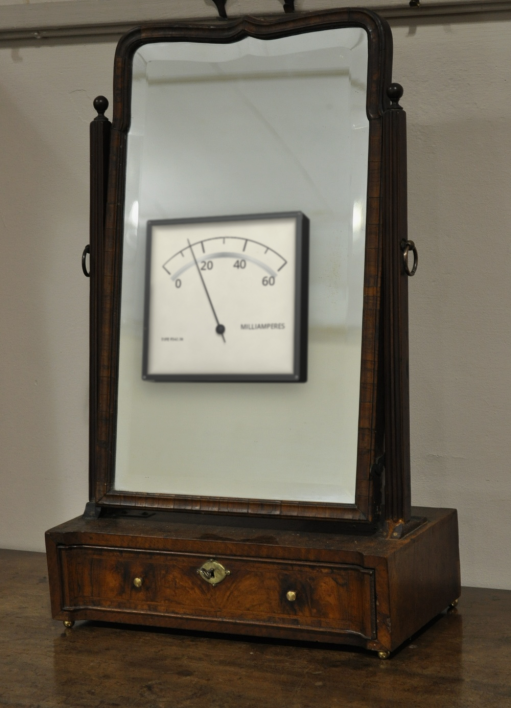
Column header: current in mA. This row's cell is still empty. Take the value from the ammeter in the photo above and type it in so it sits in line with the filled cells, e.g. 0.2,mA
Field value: 15,mA
